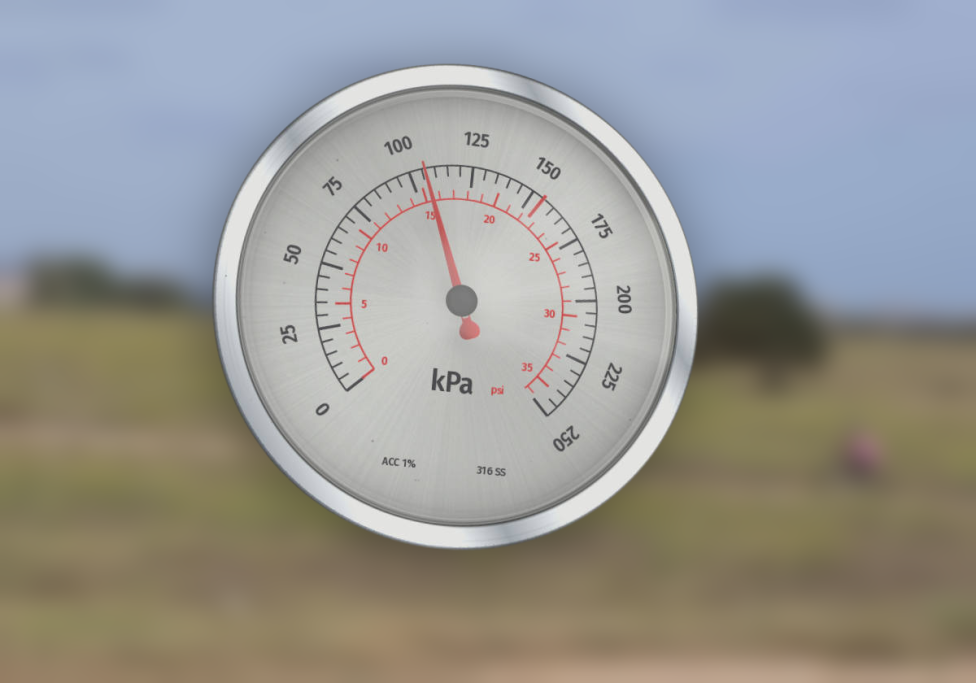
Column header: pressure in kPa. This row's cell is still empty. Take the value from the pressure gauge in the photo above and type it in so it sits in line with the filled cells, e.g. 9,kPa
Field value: 105,kPa
